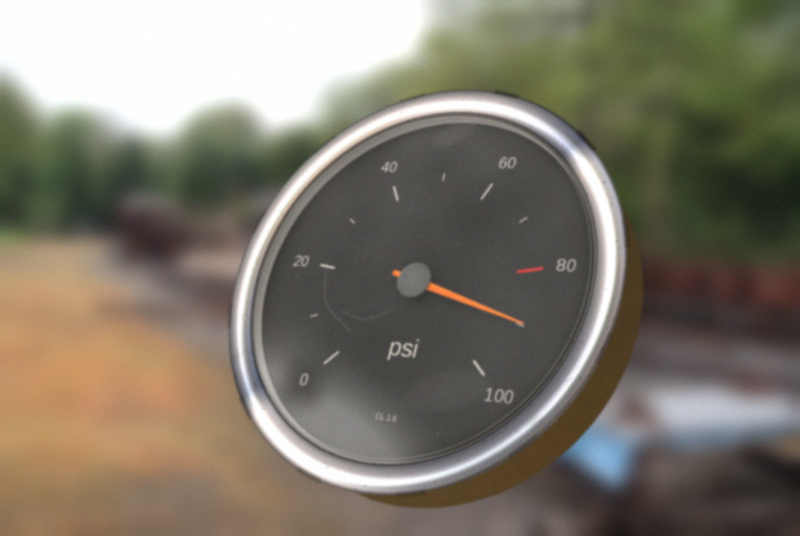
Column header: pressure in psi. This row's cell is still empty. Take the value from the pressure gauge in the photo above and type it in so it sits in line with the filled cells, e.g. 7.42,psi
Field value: 90,psi
